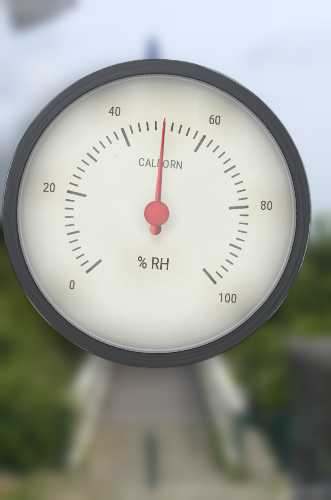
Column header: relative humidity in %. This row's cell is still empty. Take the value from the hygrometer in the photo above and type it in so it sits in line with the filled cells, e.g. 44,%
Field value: 50,%
